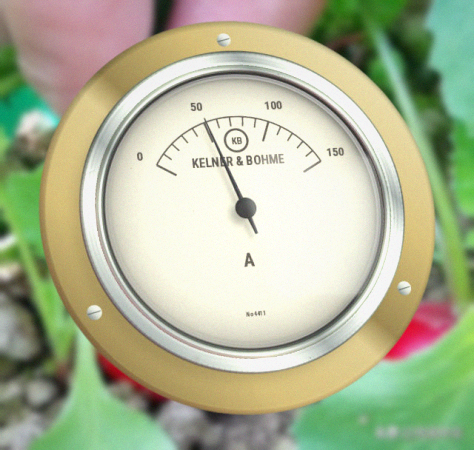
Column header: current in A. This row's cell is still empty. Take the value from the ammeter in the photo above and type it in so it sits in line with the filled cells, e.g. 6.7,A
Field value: 50,A
